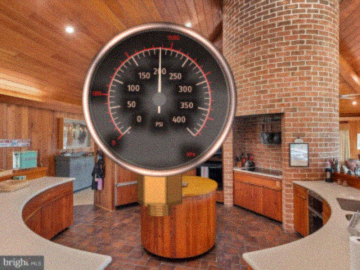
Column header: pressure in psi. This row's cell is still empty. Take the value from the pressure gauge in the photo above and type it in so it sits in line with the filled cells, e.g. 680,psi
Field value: 200,psi
